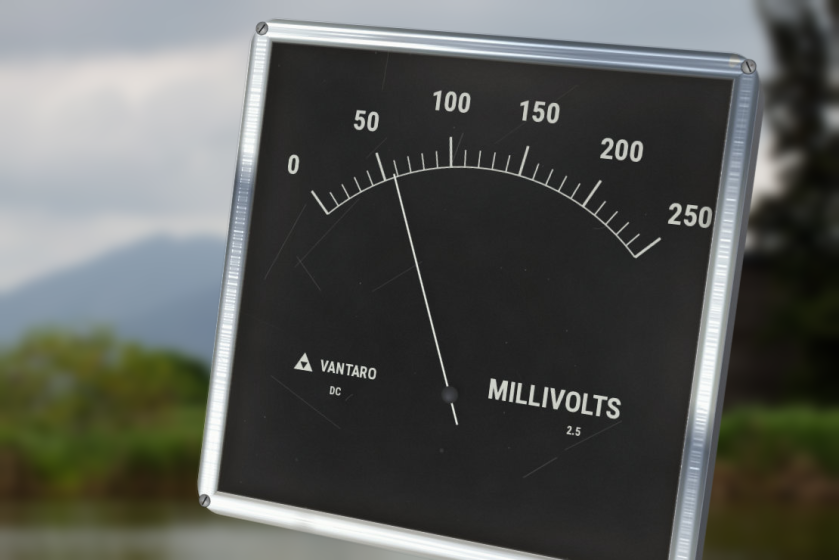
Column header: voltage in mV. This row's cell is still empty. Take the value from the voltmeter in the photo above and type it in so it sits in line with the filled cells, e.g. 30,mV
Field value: 60,mV
